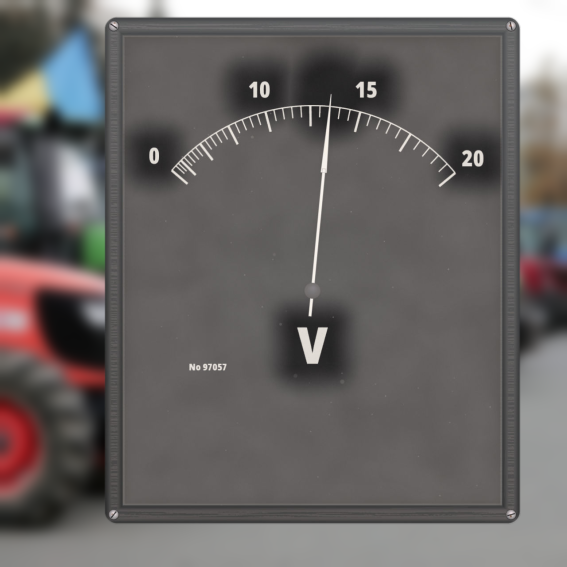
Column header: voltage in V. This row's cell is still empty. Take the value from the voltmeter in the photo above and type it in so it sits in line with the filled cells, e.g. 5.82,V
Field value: 13.5,V
